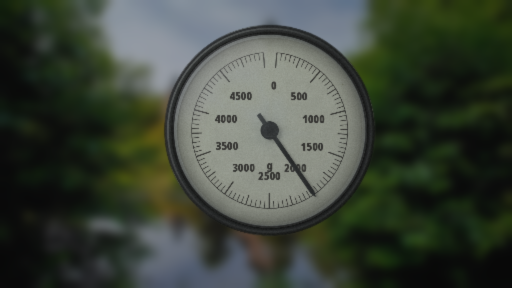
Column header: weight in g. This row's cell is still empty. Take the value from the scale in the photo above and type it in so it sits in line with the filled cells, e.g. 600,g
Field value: 2000,g
